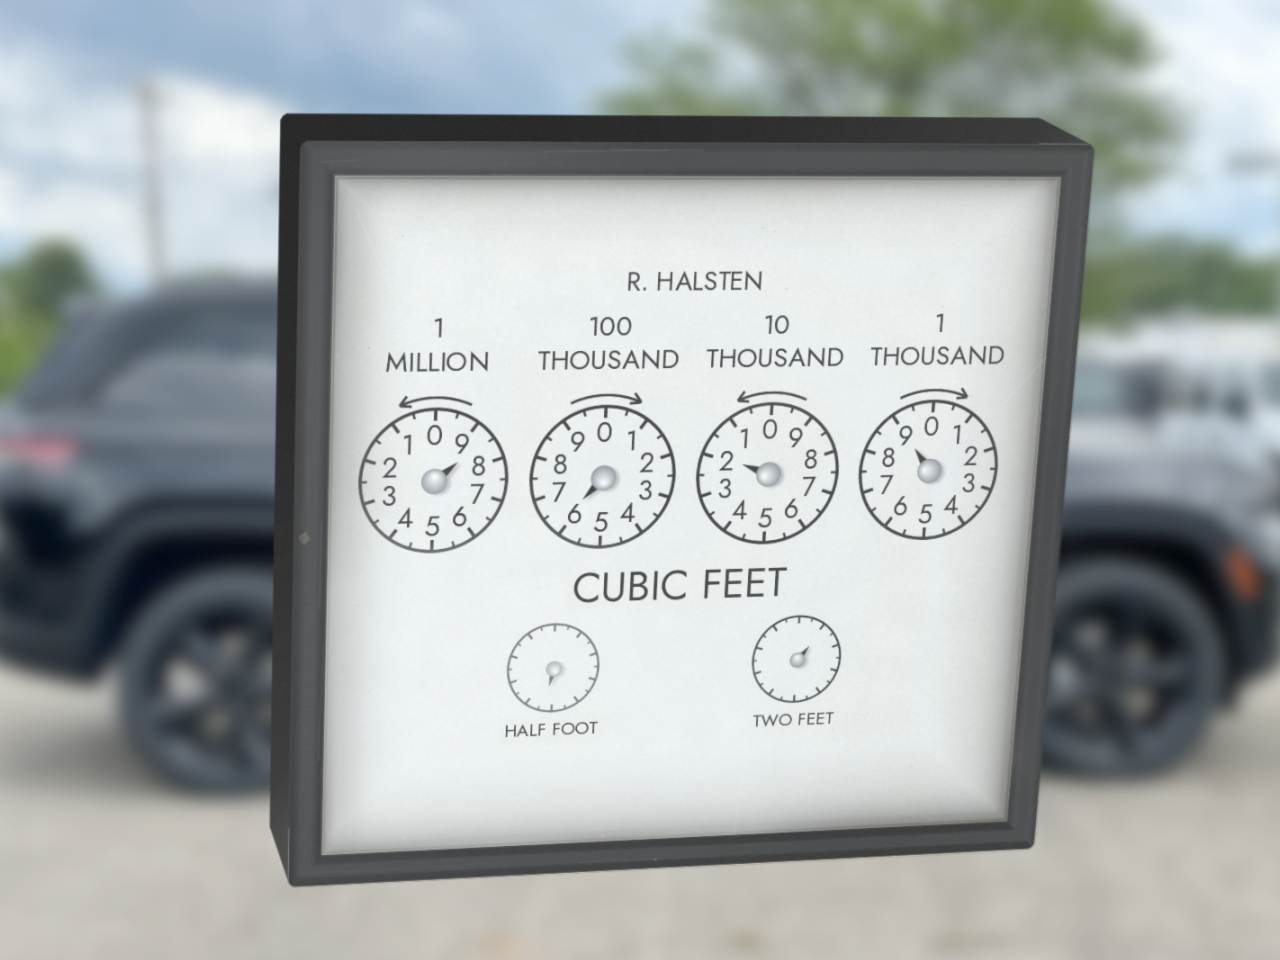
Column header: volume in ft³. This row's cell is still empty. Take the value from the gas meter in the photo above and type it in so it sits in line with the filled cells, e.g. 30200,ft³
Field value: 861900,ft³
